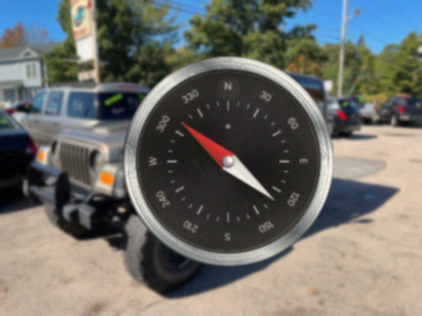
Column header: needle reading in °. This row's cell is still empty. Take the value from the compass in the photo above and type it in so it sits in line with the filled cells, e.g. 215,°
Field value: 310,°
